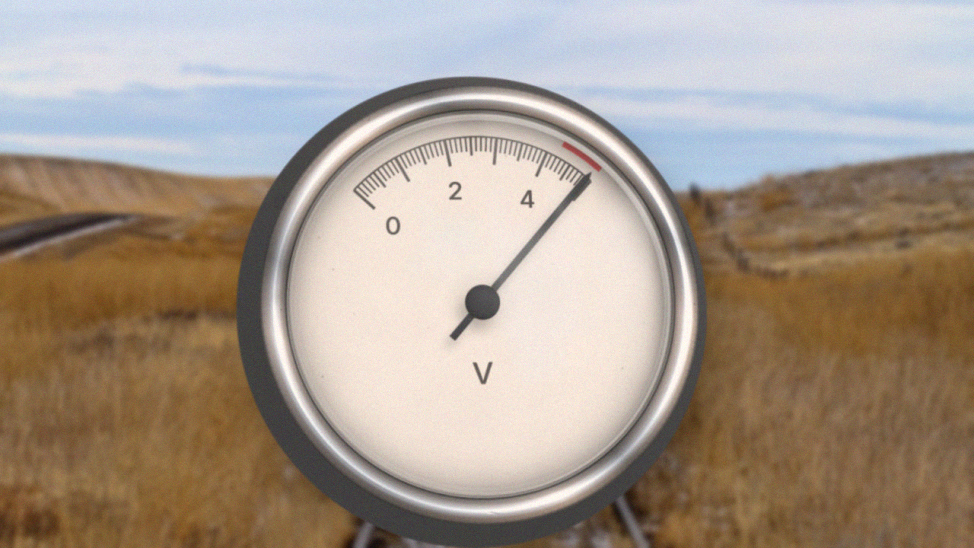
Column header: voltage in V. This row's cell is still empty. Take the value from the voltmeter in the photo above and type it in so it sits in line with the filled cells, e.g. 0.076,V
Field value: 4.9,V
